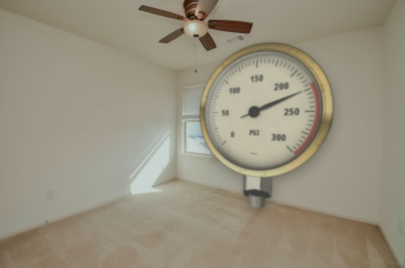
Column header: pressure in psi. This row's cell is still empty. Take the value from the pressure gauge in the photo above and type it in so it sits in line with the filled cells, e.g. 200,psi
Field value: 225,psi
